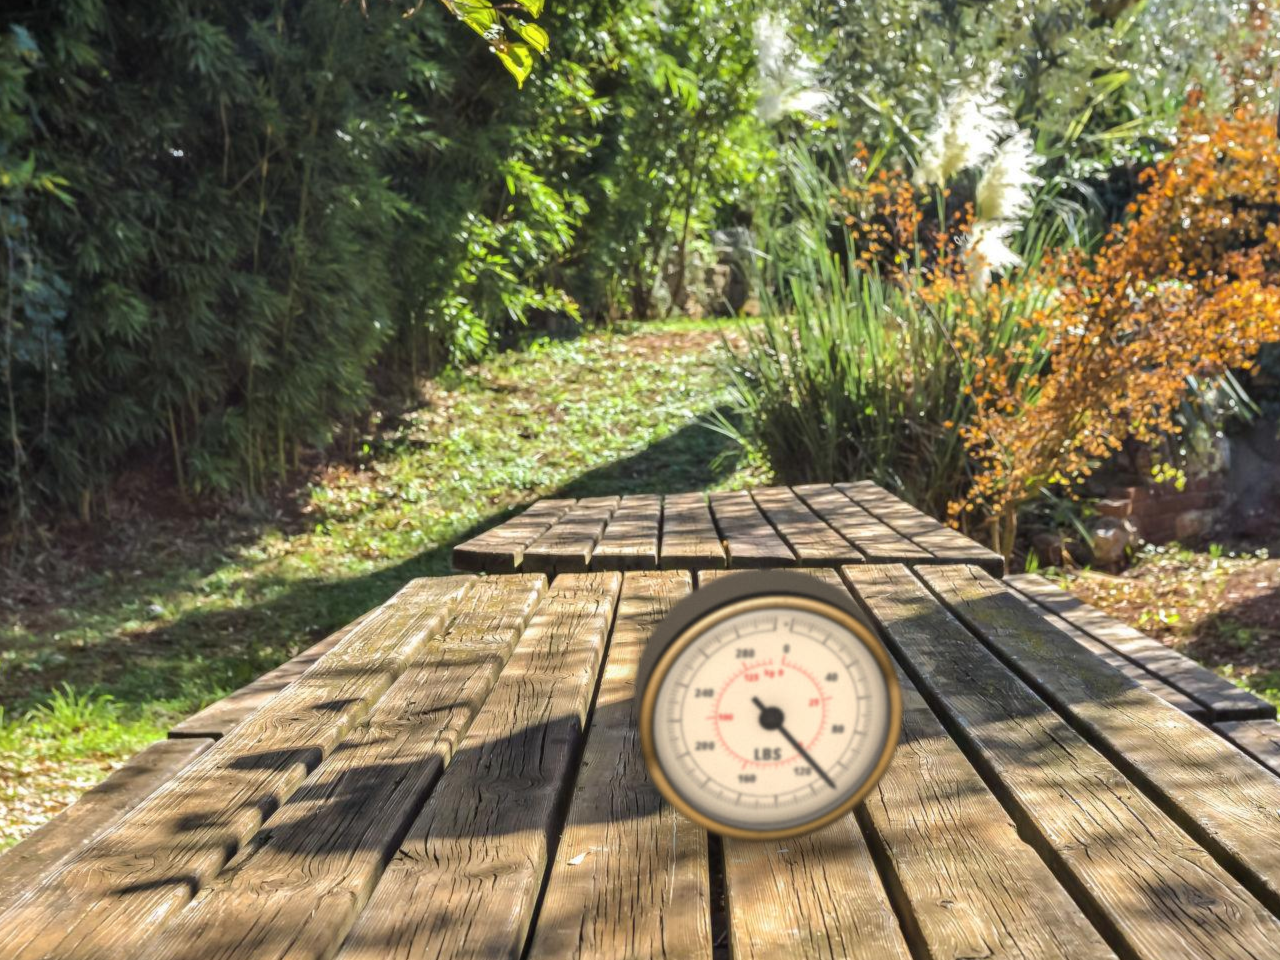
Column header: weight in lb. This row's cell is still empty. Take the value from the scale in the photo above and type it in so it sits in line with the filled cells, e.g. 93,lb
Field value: 110,lb
